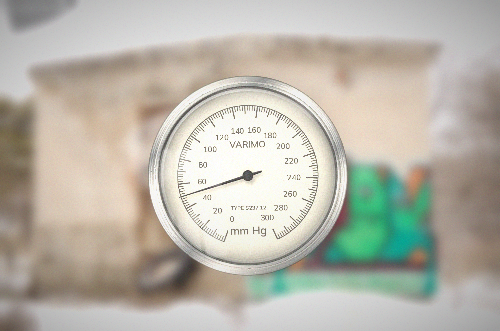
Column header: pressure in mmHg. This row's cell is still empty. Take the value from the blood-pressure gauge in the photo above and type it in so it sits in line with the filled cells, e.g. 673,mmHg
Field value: 50,mmHg
